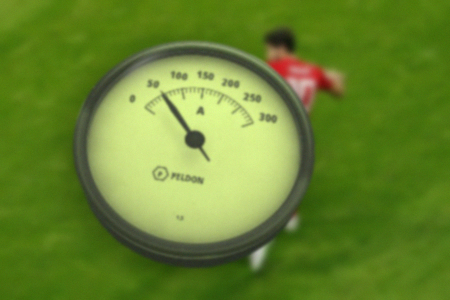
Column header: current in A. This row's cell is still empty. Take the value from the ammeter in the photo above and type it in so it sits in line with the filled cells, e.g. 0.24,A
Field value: 50,A
